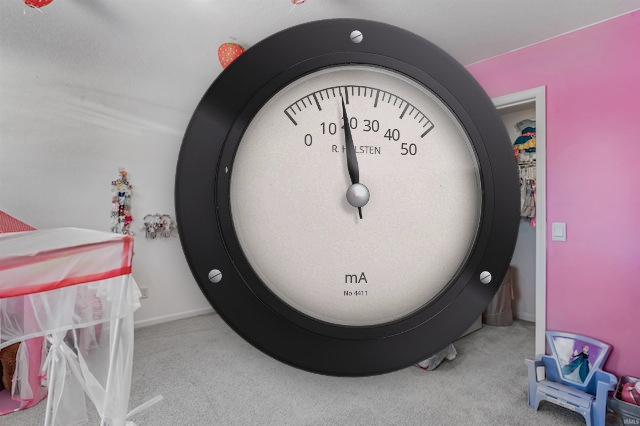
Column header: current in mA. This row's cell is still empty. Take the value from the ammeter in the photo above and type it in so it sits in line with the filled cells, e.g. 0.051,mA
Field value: 18,mA
